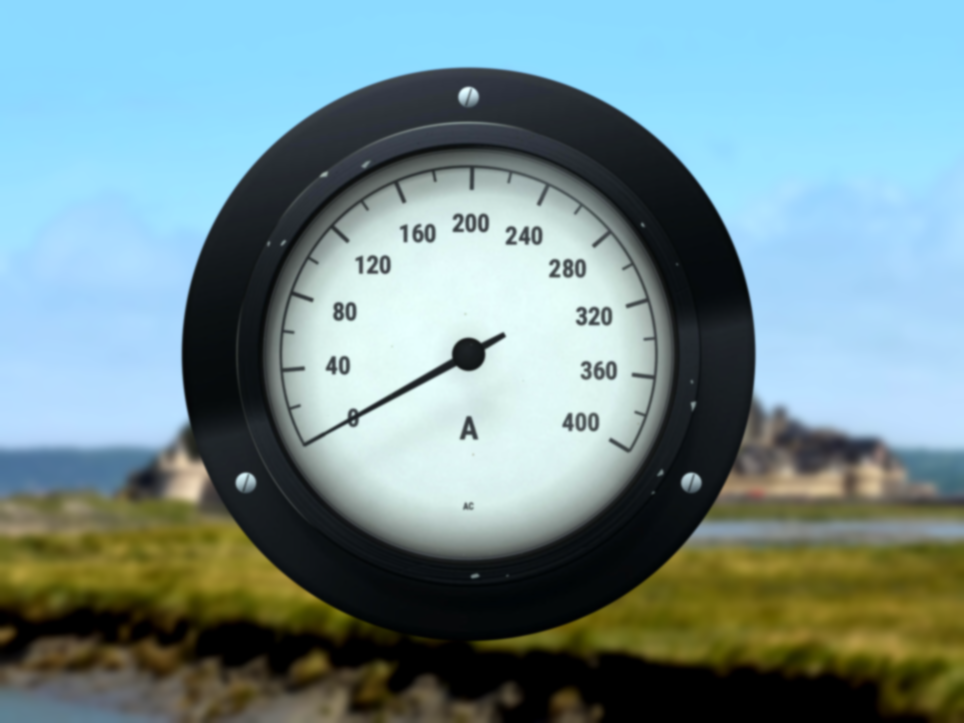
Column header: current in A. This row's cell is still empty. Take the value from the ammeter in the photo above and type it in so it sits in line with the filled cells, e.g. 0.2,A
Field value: 0,A
